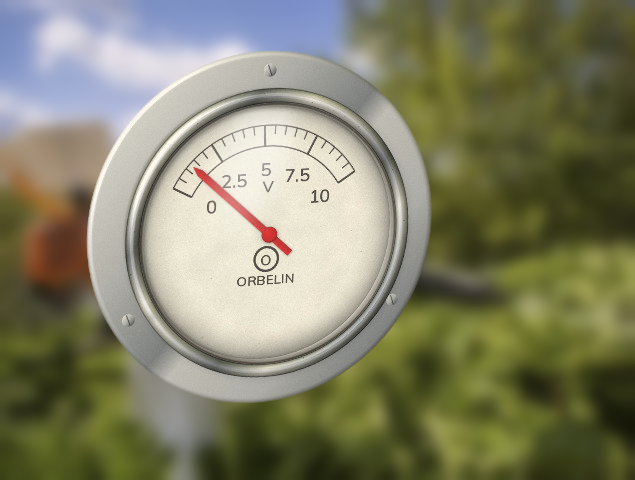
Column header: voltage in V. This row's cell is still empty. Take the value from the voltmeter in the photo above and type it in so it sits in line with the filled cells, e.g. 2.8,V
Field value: 1.25,V
